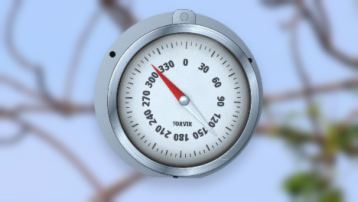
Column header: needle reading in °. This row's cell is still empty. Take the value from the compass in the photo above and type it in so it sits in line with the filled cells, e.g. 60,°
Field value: 315,°
